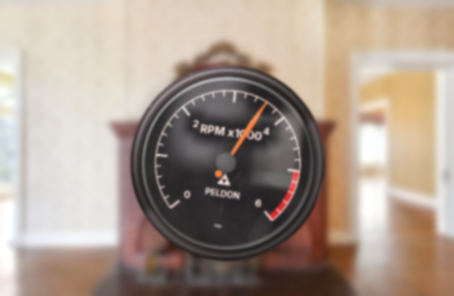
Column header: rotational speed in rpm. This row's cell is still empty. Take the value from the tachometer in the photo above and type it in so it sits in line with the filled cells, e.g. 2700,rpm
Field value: 3600,rpm
